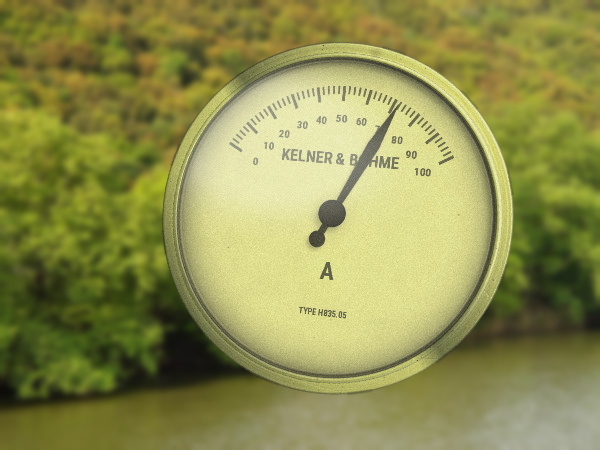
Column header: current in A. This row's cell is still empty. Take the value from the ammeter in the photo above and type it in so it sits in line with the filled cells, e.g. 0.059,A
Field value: 72,A
